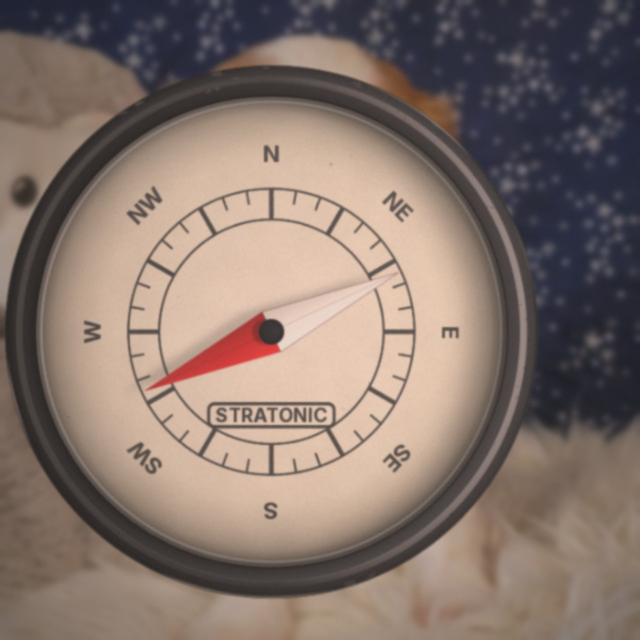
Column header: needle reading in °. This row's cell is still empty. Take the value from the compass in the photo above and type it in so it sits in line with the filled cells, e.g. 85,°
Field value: 245,°
